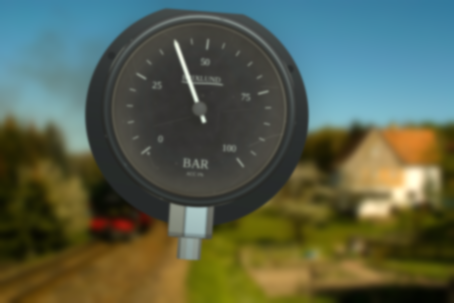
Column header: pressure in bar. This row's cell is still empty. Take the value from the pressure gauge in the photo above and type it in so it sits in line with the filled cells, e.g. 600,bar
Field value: 40,bar
